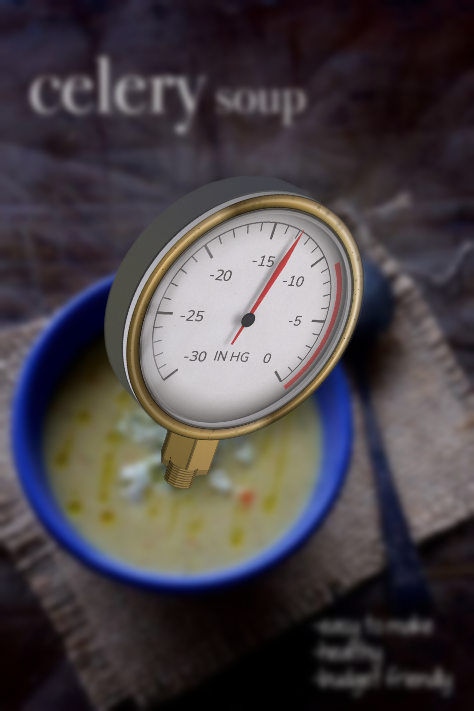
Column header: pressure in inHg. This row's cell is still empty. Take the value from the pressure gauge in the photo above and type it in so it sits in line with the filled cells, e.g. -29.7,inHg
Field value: -13,inHg
